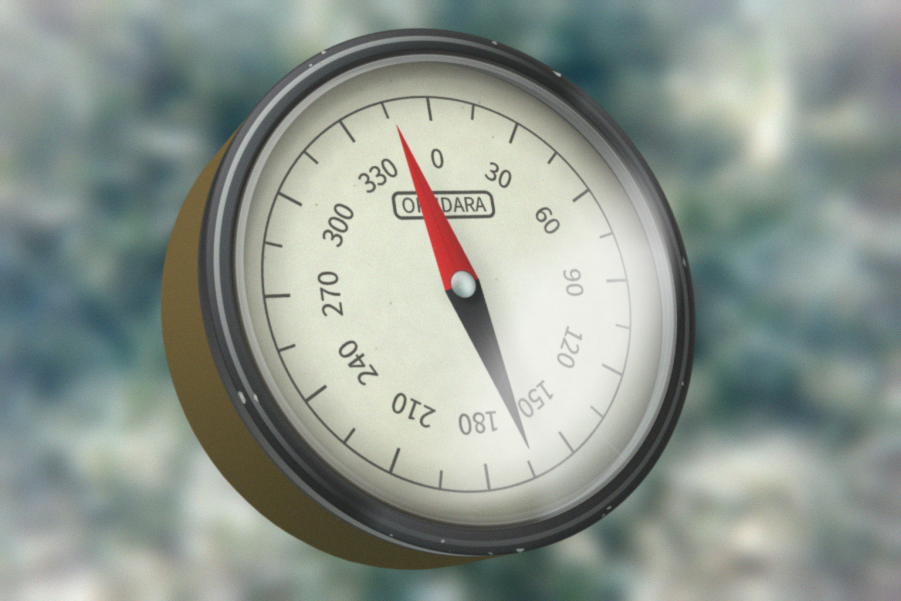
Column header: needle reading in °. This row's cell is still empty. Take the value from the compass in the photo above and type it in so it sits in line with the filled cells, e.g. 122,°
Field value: 345,°
